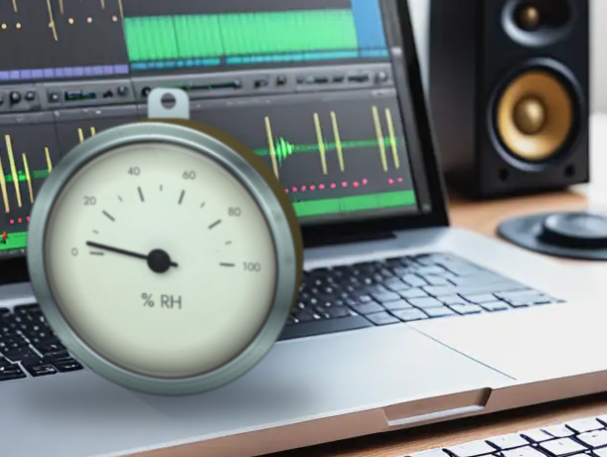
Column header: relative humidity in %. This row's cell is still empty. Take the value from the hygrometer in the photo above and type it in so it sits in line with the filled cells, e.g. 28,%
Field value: 5,%
